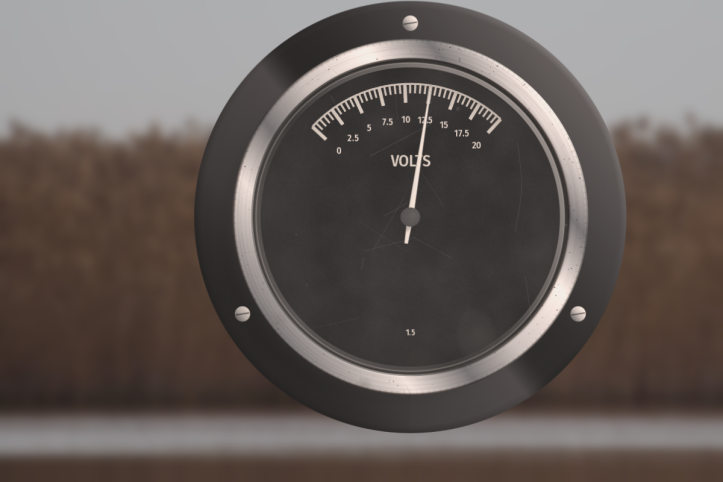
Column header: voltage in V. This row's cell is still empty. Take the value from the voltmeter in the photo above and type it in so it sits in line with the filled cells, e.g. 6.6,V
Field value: 12.5,V
